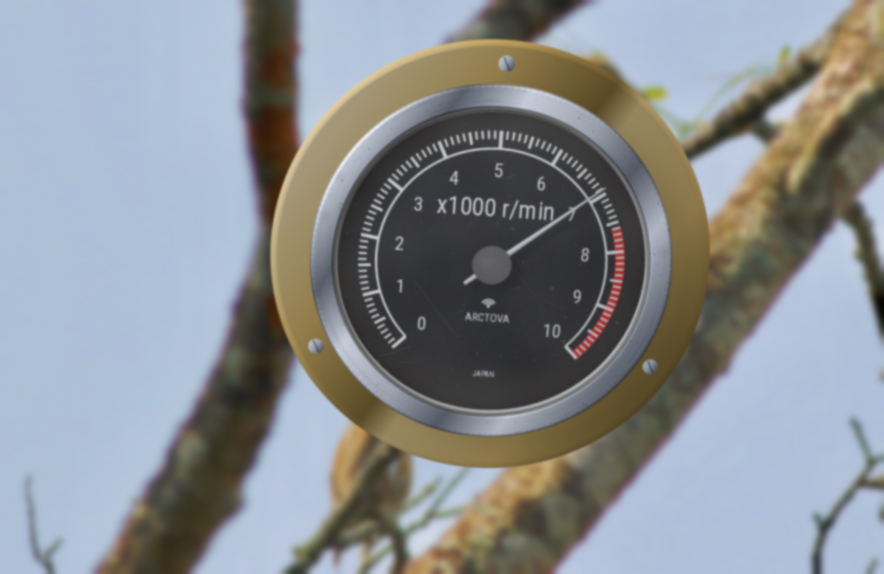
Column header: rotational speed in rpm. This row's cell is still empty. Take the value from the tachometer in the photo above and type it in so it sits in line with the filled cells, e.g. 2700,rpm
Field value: 6900,rpm
